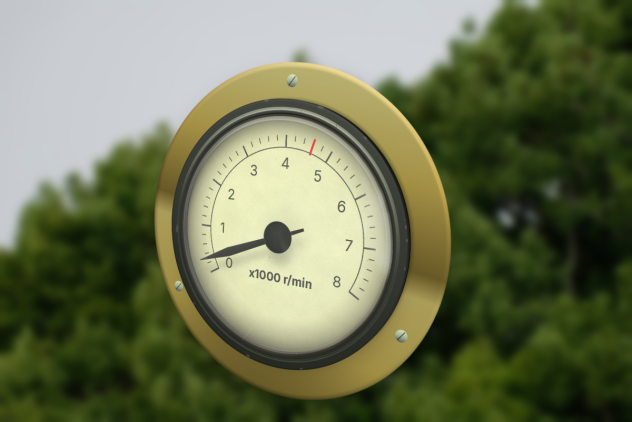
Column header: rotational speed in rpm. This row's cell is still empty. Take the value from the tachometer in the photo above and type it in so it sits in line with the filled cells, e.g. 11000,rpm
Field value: 300,rpm
